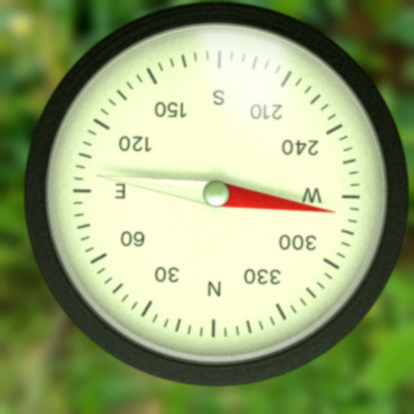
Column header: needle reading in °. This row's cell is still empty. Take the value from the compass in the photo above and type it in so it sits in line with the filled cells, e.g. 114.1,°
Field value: 277.5,°
